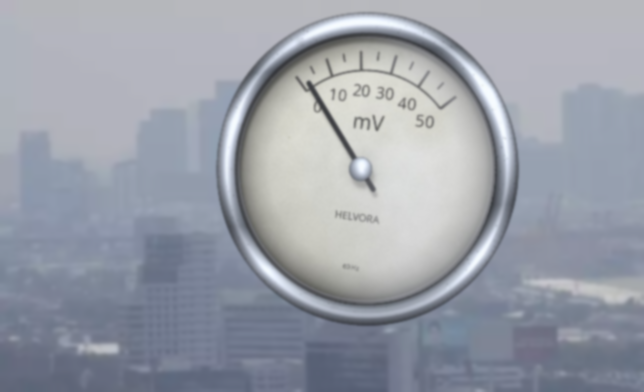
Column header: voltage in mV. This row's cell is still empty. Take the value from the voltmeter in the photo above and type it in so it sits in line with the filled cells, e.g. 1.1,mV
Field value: 2.5,mV
